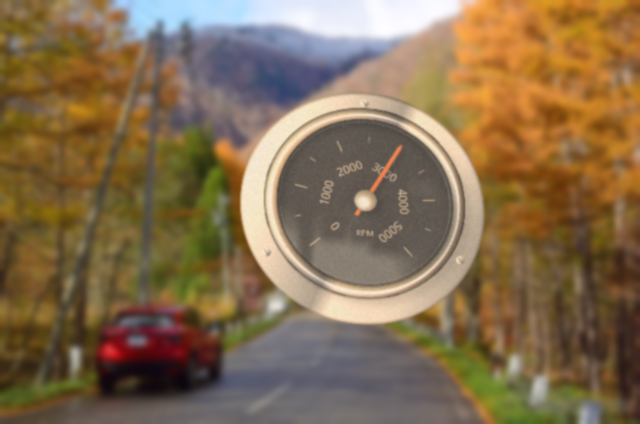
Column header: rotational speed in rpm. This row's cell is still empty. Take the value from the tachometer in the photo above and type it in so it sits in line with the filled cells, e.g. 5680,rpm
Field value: 3000,rpm
